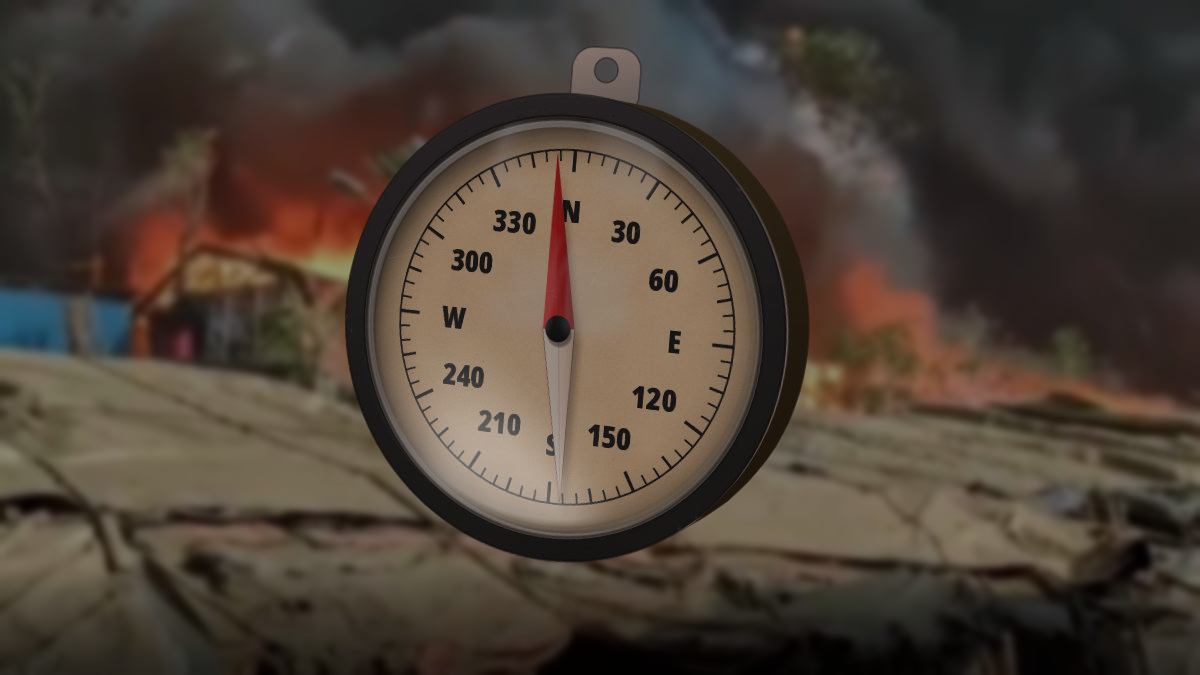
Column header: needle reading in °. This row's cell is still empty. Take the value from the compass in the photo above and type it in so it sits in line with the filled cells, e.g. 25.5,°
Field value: 355,°
